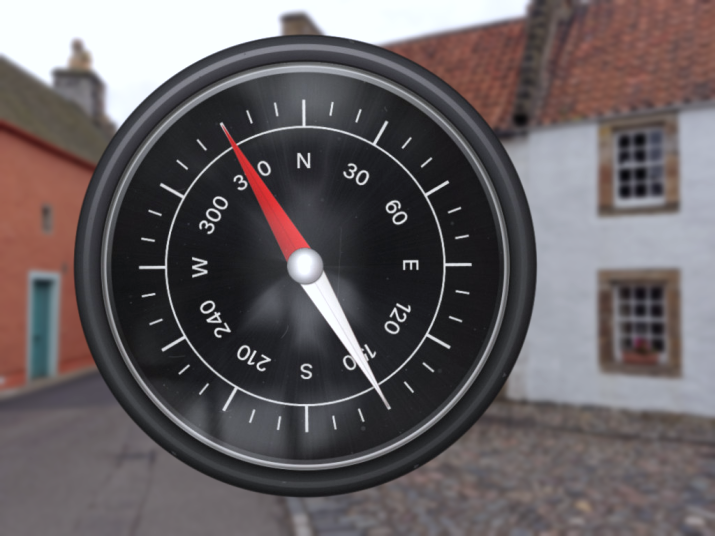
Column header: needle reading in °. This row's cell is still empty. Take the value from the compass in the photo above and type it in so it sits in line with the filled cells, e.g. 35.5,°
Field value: 330,°
